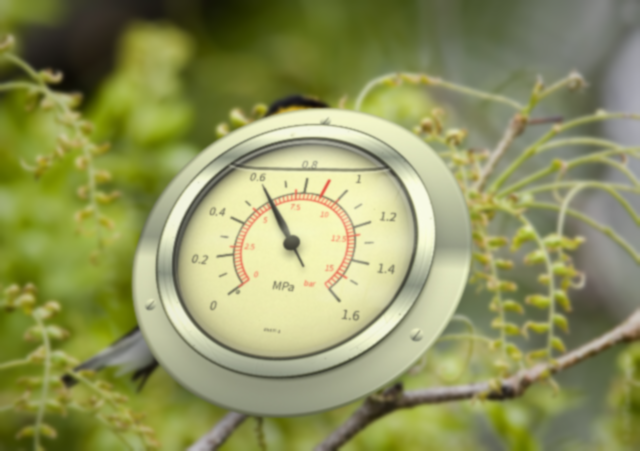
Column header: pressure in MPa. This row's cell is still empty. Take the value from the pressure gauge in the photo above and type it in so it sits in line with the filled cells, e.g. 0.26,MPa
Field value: 0.6,MPa
